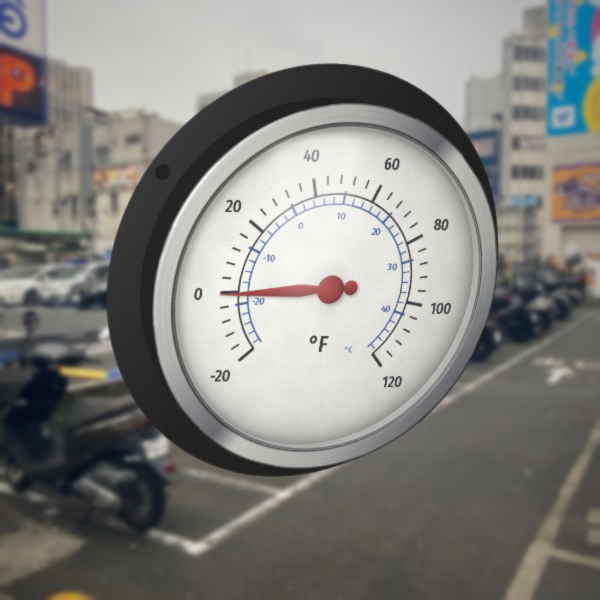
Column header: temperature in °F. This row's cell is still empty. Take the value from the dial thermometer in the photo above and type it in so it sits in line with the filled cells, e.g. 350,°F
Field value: 0,°F
